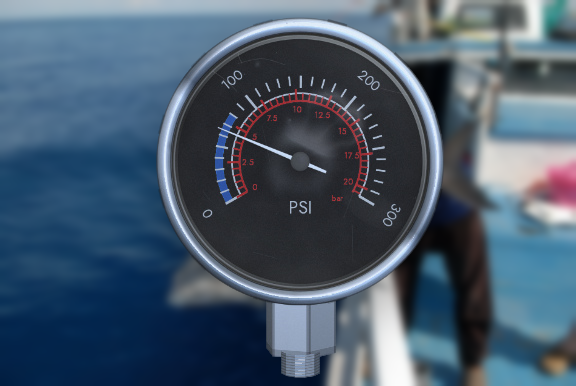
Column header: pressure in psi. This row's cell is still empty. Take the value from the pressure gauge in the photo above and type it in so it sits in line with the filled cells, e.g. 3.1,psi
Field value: 65,psi
